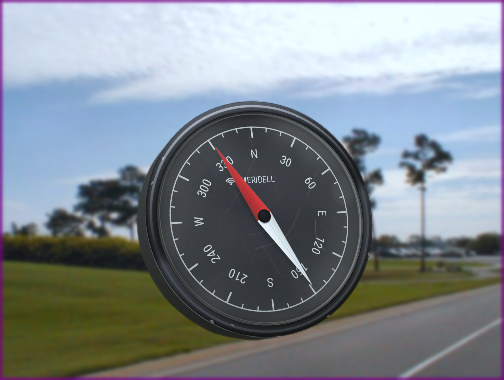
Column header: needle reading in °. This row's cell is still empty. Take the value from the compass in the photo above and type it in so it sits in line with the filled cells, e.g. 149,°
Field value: 330,°
